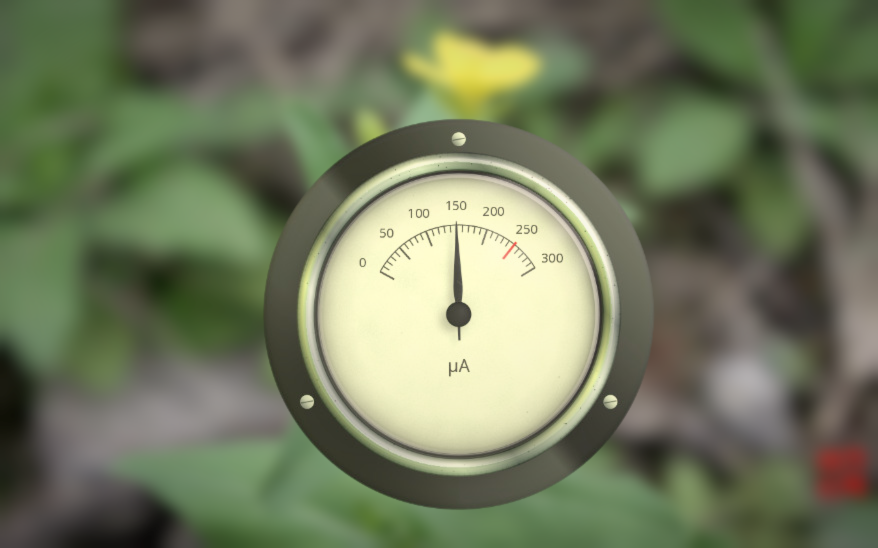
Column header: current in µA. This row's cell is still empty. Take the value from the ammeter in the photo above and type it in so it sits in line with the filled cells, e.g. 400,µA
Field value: 150,µA
